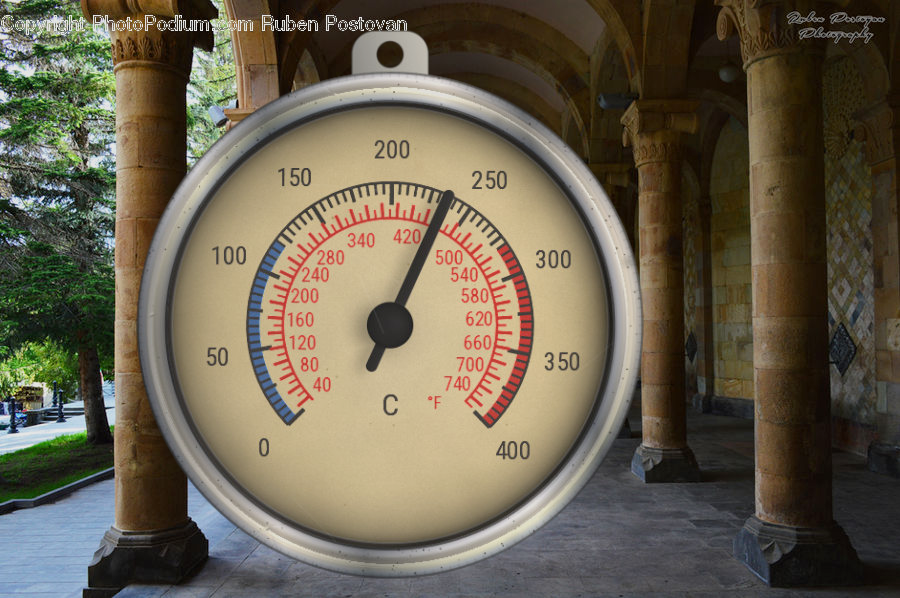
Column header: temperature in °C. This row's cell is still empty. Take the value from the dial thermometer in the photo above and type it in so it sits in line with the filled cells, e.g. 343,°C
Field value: 235,°C
